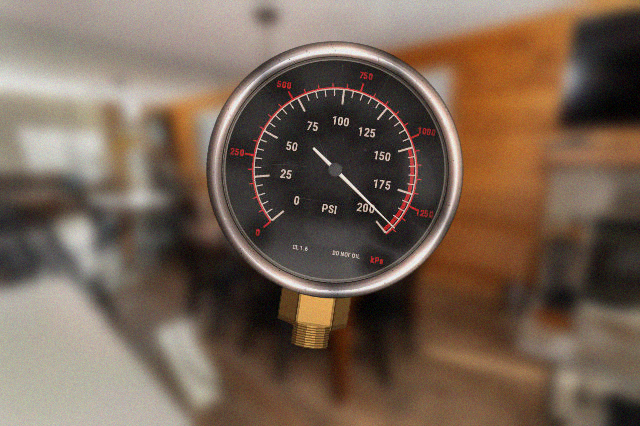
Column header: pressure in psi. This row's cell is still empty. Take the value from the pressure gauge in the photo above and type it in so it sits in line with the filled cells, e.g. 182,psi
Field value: 195,psi
